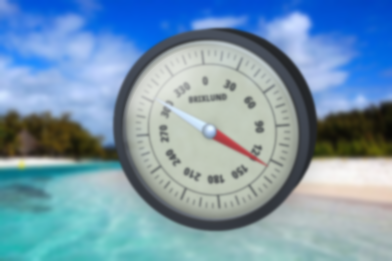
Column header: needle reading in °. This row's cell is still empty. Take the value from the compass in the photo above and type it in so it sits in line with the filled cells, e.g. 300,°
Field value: 125,°
